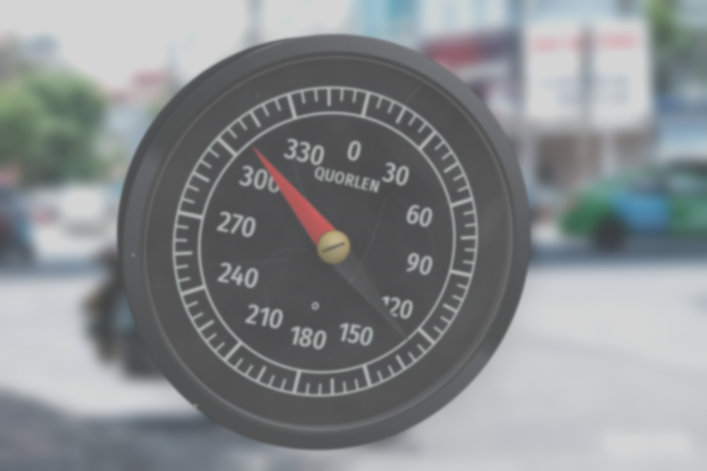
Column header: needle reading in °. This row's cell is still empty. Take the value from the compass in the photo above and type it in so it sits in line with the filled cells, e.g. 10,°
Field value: 307.5,°
